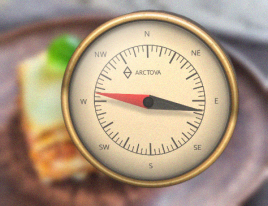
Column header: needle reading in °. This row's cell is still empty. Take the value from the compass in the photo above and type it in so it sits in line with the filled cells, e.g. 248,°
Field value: 280,°
